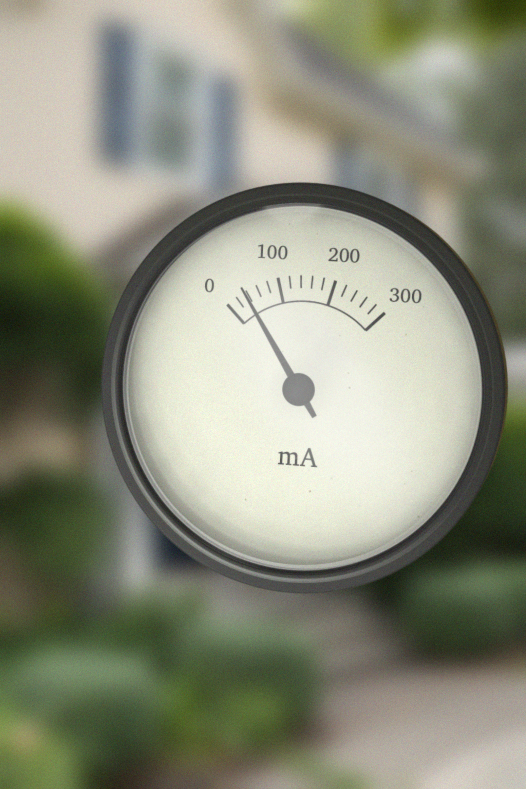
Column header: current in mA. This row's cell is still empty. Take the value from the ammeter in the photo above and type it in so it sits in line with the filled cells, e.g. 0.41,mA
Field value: 40,mA
